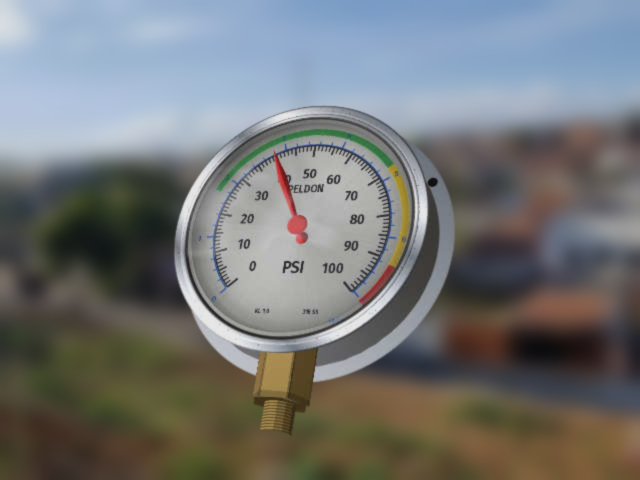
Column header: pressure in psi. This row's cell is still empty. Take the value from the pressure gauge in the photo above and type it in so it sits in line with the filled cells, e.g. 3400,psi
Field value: 40,psi
